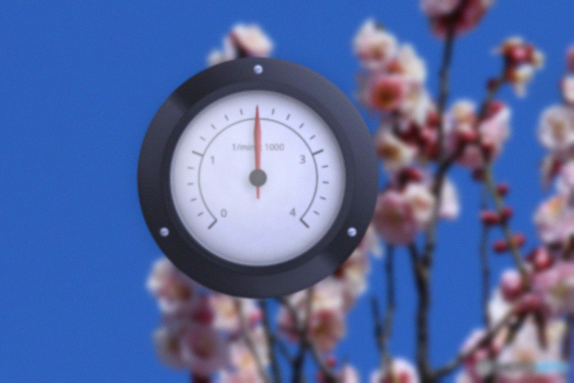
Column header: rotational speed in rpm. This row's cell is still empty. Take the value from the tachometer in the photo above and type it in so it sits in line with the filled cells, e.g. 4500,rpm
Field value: 2000,rpm
